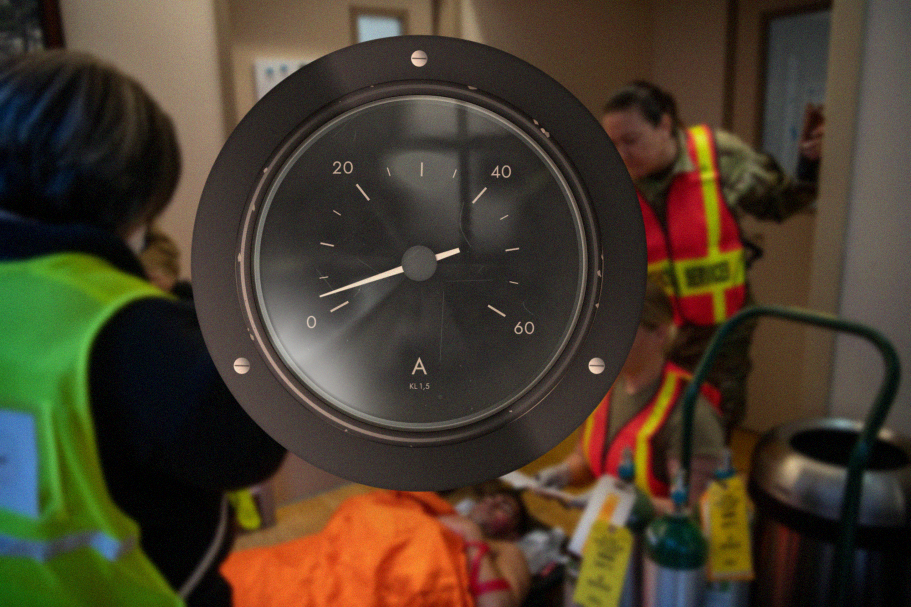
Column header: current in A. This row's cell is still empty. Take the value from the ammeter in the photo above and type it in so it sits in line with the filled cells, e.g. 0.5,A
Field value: 2.5,A
